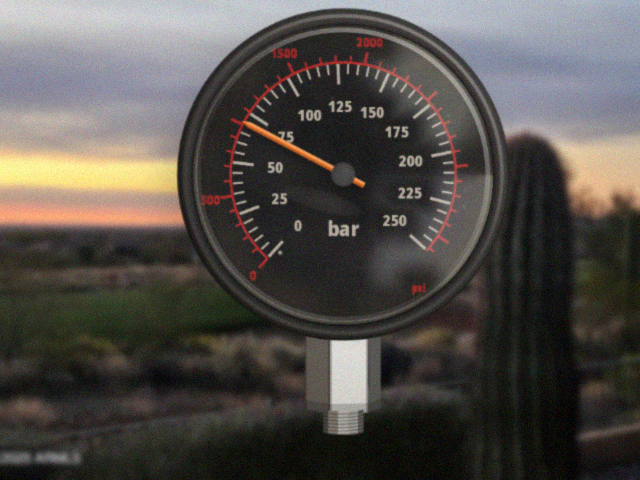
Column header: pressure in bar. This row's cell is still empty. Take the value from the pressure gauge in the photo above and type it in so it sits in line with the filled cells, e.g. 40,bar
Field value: 70,bar
